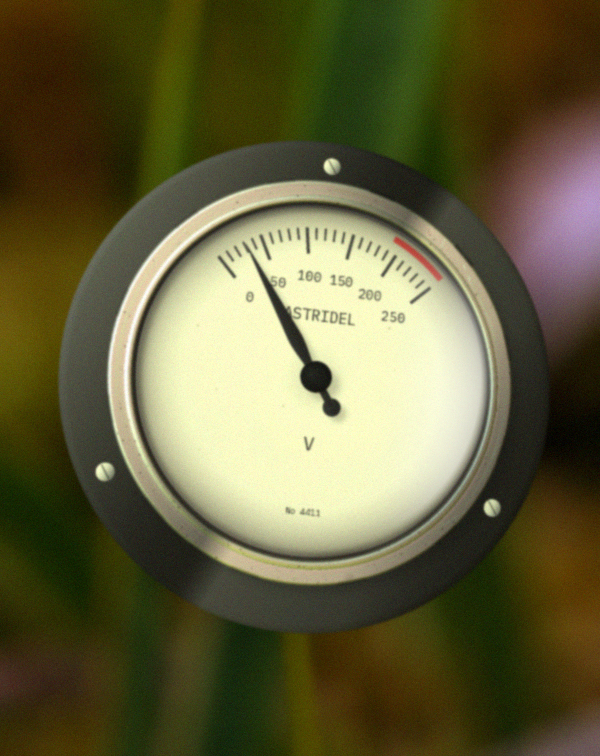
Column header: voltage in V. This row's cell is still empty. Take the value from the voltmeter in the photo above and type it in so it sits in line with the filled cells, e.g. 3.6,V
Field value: 30,V
